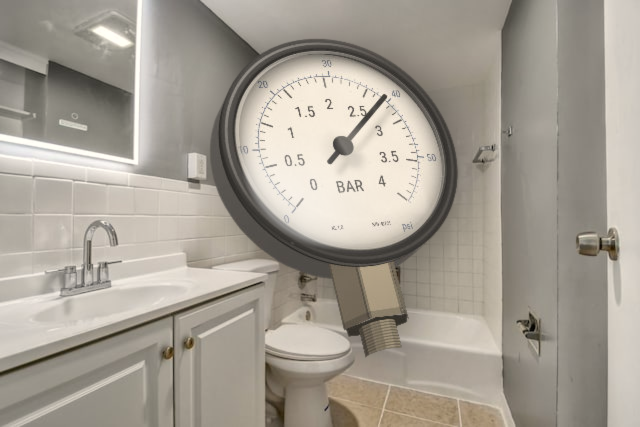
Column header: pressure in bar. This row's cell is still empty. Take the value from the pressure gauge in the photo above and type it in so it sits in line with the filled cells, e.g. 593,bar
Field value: 2.7,bar
